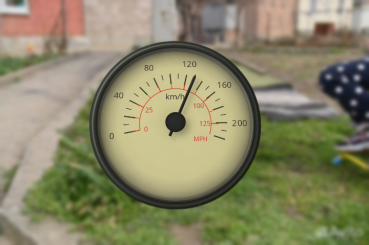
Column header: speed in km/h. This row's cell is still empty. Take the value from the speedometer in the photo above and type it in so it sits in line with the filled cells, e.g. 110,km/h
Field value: 130,km/h
